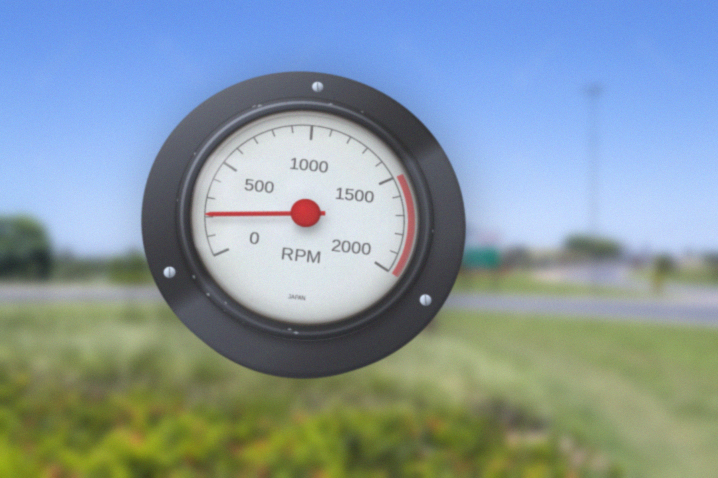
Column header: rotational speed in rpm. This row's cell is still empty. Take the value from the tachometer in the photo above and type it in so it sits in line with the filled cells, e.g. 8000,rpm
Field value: 200,rpm
